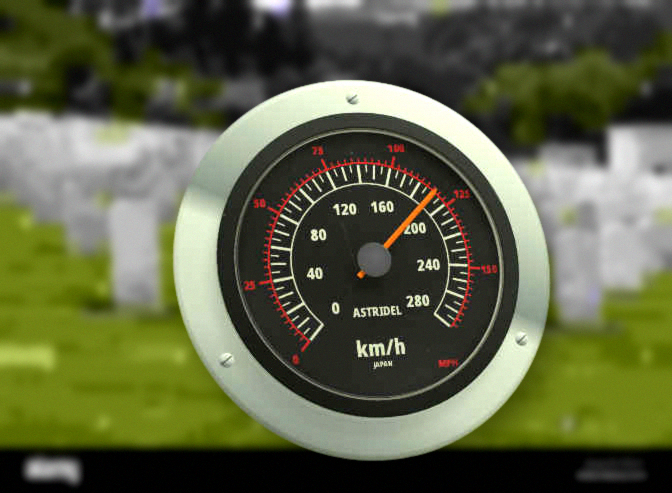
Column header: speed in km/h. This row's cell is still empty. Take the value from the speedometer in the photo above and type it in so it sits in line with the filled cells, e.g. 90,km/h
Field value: 190,km/h
